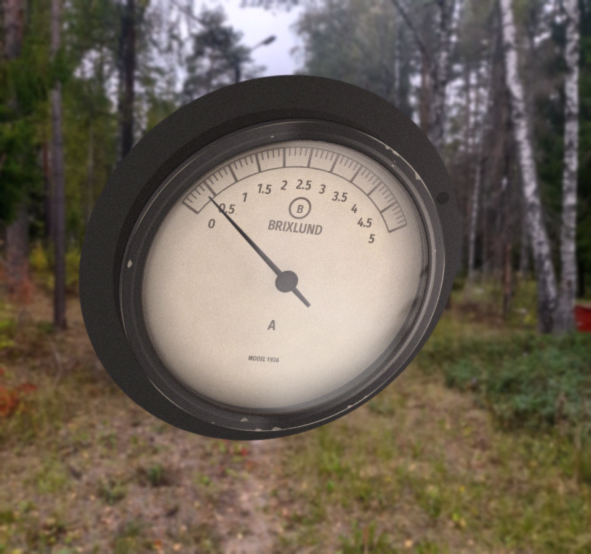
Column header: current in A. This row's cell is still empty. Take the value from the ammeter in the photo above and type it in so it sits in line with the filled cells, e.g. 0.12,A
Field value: 0.4,A
